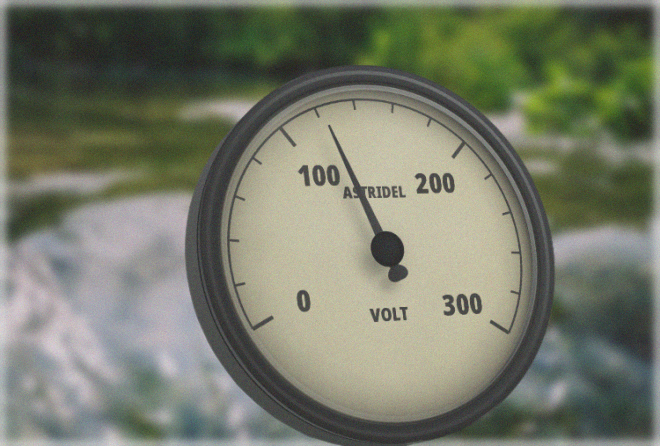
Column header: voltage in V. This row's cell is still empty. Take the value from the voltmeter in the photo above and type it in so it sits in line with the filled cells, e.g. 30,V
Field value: 120,V
